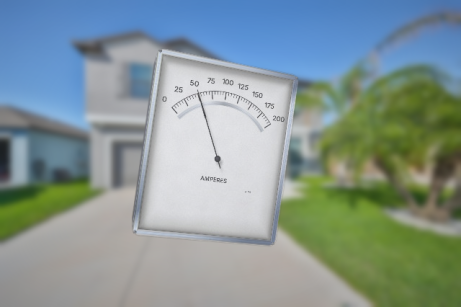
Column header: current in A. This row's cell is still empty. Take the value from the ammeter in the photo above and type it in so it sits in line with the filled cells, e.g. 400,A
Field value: 50,A
